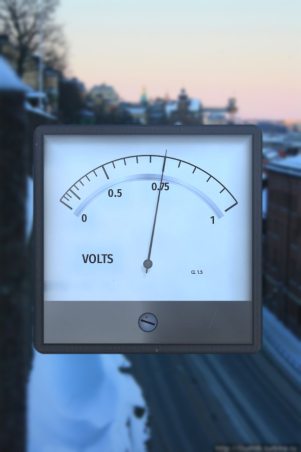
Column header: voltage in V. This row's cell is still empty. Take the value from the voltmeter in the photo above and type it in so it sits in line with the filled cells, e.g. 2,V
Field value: 0.75,V
